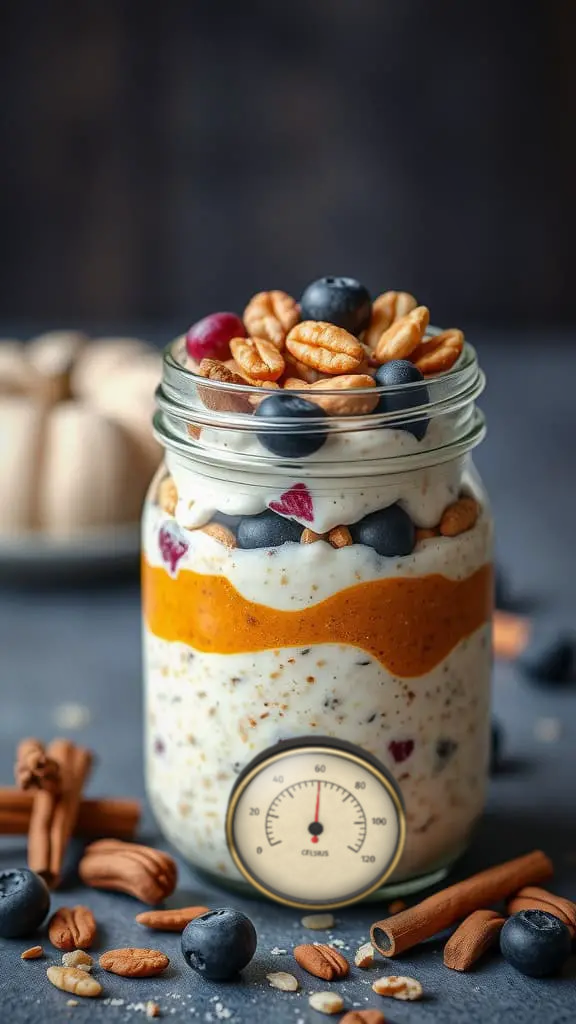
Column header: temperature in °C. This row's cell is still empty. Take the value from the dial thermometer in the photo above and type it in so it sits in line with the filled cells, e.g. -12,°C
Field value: 60,°C
